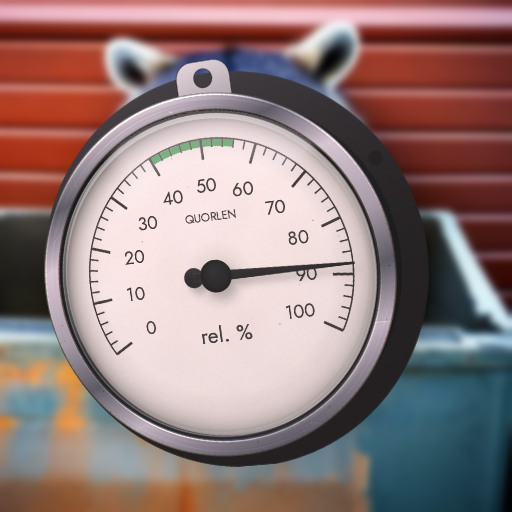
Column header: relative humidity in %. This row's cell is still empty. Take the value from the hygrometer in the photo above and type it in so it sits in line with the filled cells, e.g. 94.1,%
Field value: 88,%
